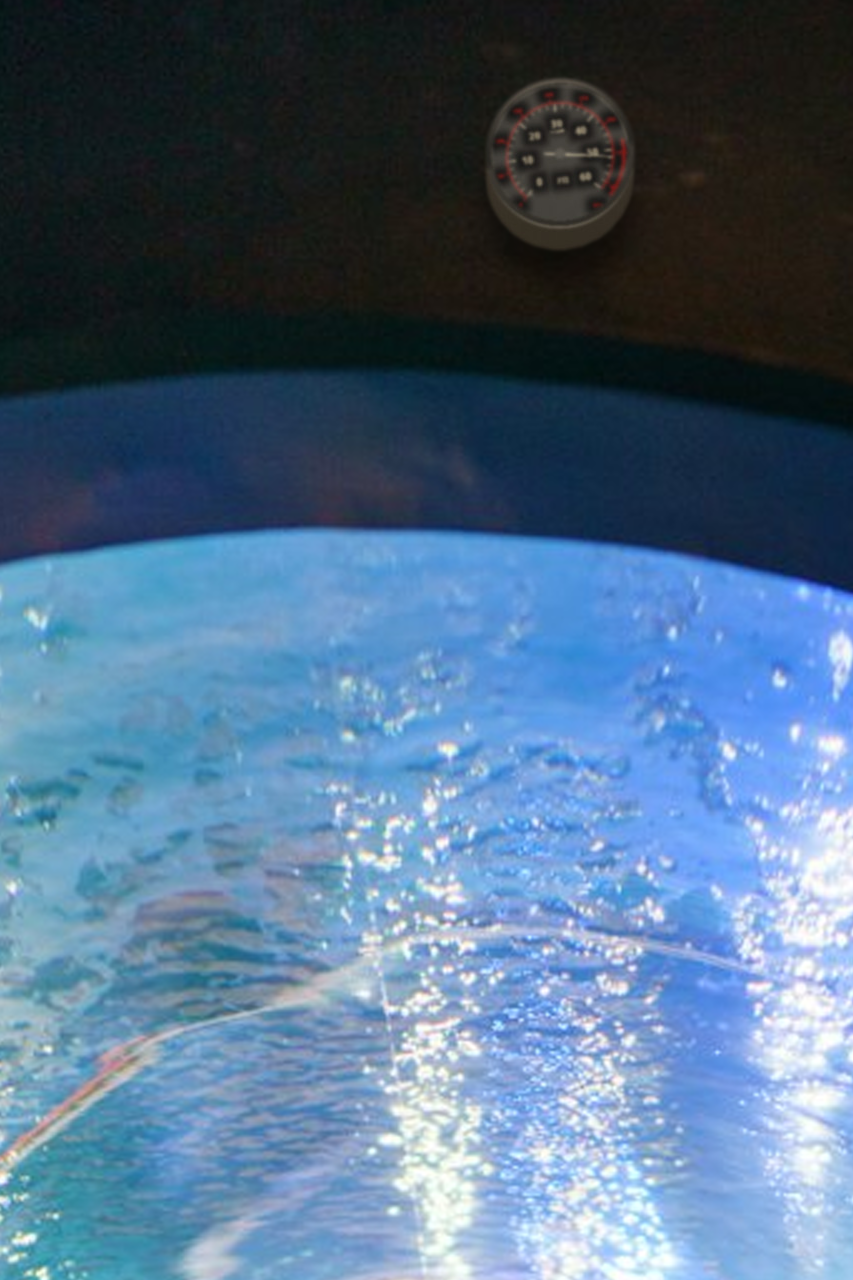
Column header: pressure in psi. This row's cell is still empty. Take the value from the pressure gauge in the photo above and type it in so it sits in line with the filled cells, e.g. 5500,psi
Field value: 52,psi
